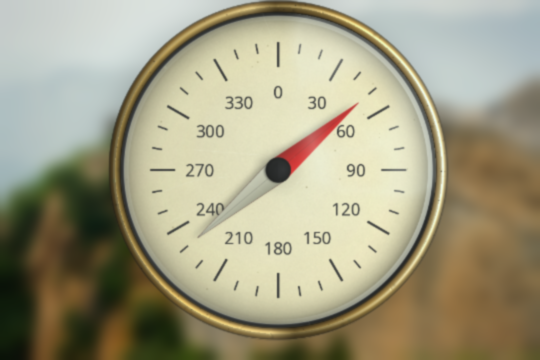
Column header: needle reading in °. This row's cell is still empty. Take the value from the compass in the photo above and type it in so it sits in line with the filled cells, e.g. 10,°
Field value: 50,°
